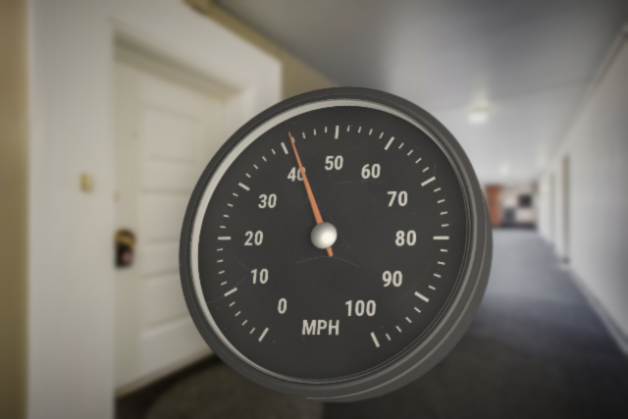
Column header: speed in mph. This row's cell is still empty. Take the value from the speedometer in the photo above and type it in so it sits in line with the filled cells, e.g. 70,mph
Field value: 42,mph
